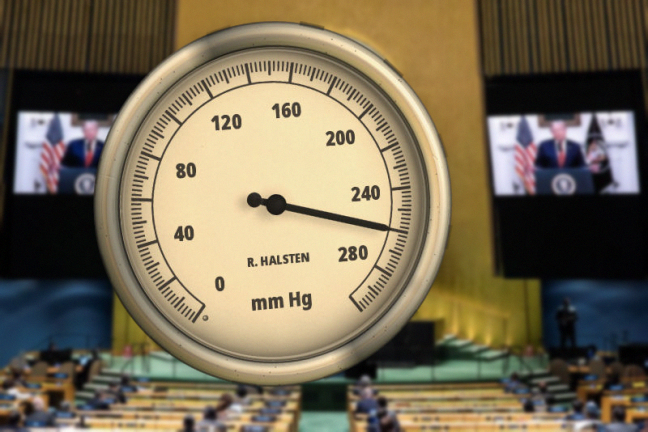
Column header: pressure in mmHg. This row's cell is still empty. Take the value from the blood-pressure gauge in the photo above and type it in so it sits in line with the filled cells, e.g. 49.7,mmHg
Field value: 260,mmHg
